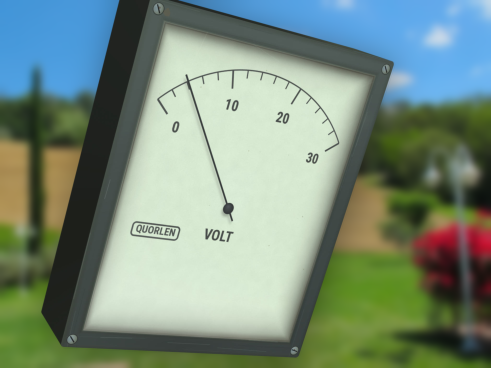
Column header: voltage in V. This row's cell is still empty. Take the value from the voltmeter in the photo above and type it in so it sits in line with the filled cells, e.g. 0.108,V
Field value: 4,V
